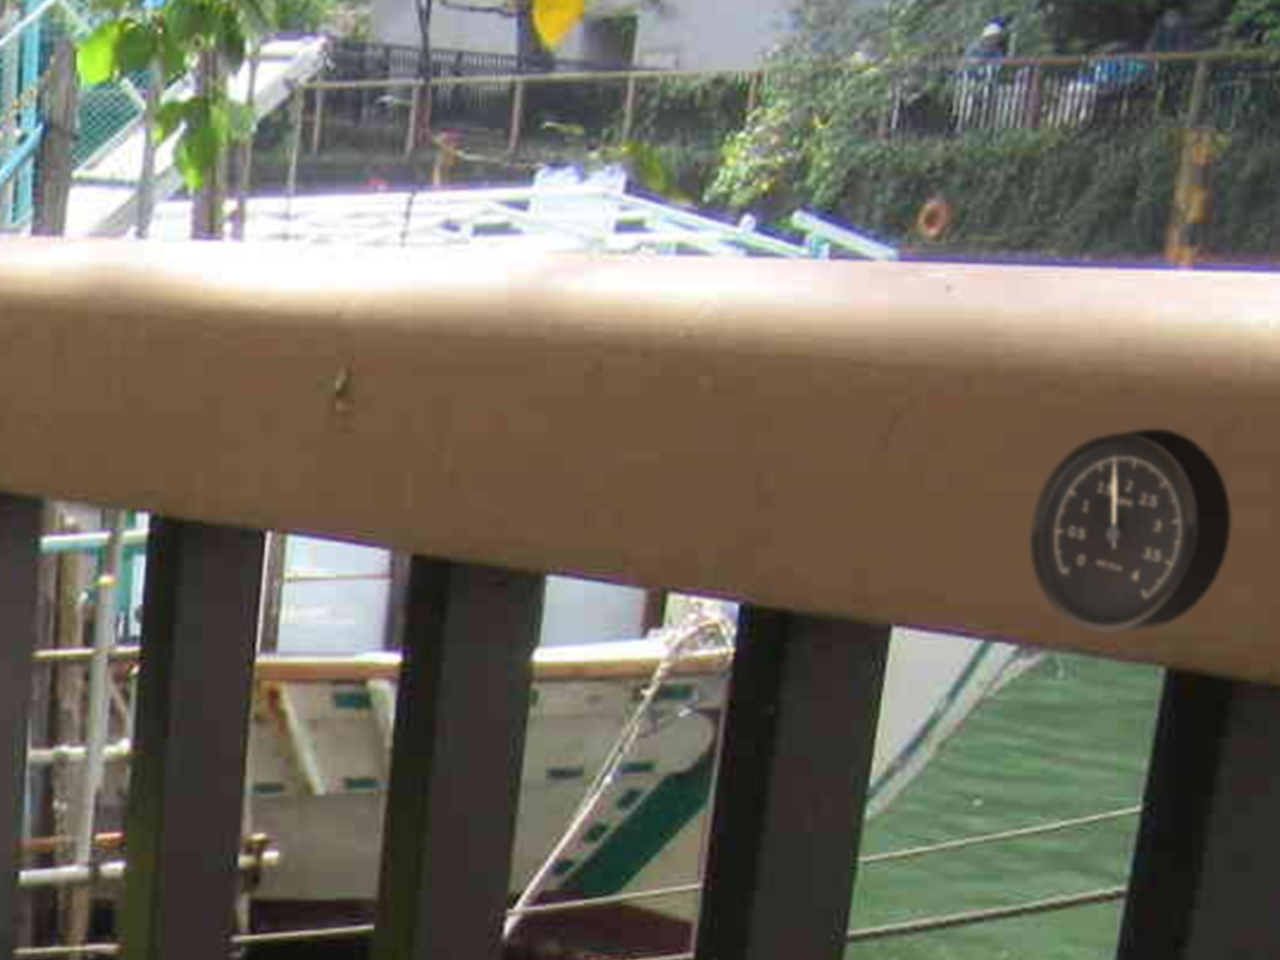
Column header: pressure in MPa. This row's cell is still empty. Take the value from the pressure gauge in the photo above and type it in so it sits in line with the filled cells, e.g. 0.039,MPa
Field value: 1.75,MPa
